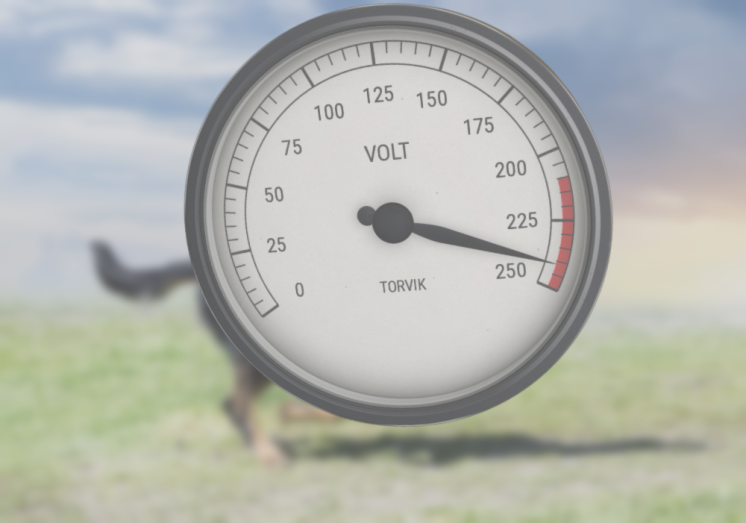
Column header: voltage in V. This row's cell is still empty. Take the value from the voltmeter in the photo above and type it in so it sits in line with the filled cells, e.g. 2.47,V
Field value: 240,V
